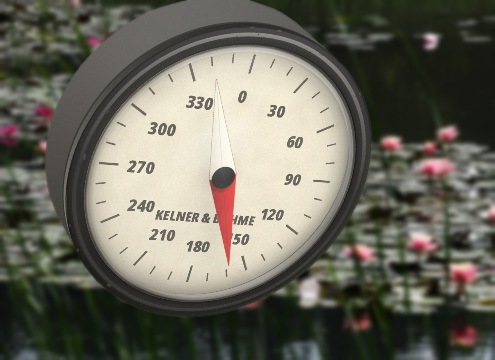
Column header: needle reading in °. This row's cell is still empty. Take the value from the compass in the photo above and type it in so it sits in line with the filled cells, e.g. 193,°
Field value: 160,°
